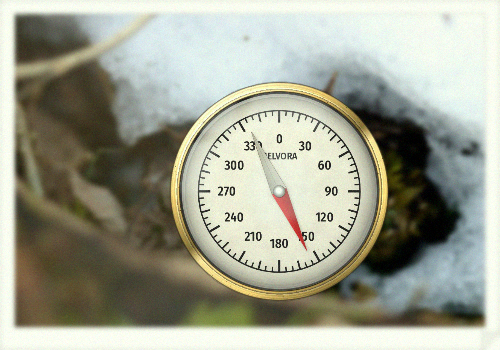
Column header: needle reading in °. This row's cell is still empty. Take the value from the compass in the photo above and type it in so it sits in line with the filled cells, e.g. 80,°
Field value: 155,°
